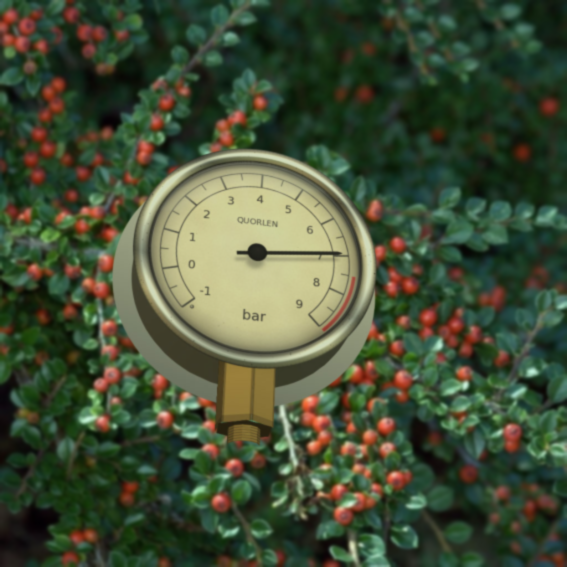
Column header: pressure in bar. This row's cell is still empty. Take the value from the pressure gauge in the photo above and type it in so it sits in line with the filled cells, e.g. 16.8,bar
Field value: 7,bar
